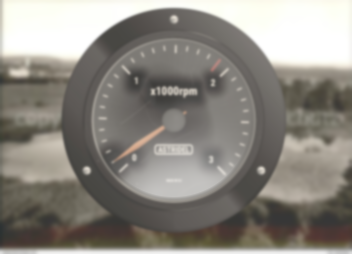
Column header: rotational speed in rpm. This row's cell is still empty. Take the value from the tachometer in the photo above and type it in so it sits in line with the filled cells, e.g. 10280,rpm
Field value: 100,rpm
